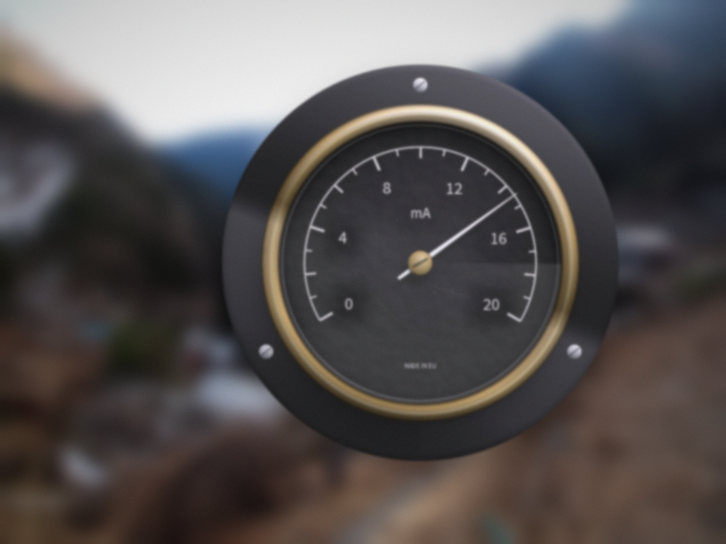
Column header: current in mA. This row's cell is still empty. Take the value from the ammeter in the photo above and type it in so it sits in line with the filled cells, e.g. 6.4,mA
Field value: 14.5,mA
